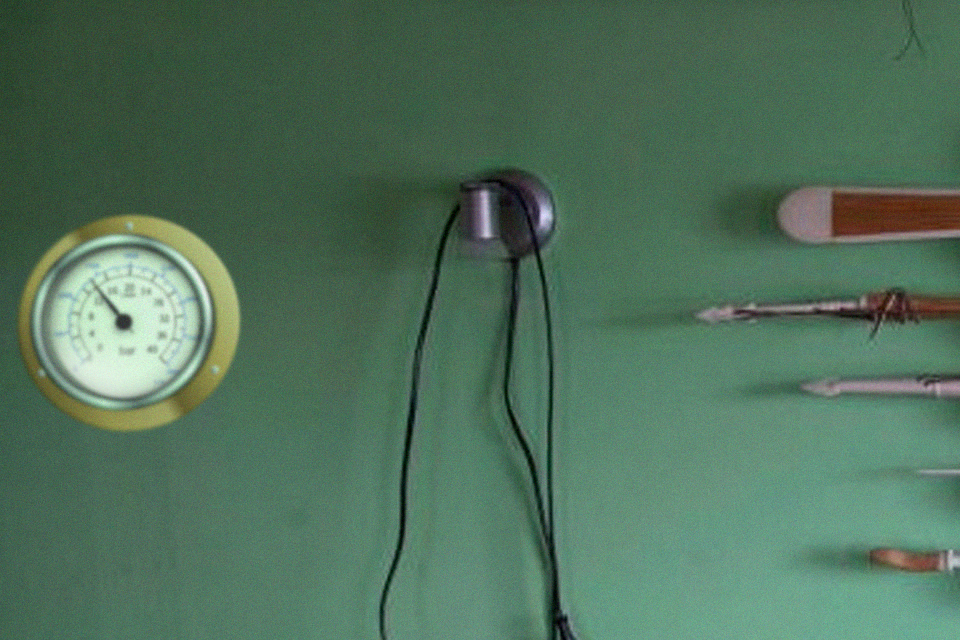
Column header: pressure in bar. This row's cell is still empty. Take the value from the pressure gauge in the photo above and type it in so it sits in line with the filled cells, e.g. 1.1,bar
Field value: 14,bar
